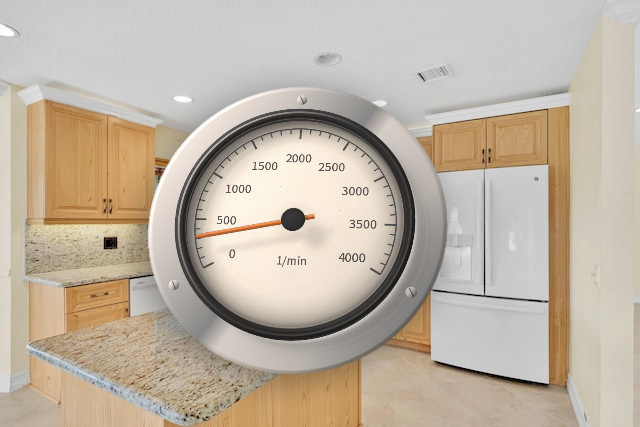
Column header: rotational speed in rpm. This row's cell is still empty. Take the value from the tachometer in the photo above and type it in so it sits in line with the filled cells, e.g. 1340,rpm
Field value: 300,rpm
